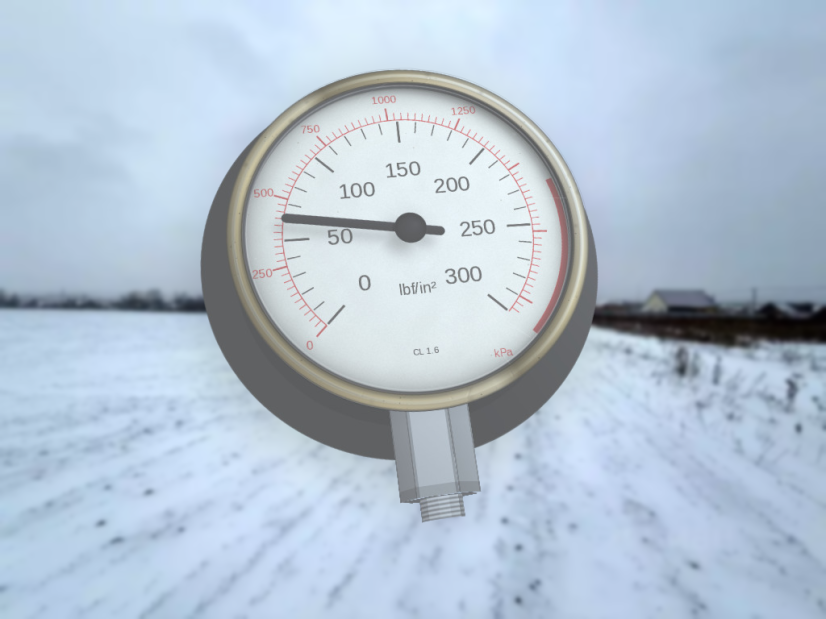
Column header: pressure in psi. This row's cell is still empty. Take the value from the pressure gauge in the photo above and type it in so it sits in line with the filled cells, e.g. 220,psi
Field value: 60,psi
